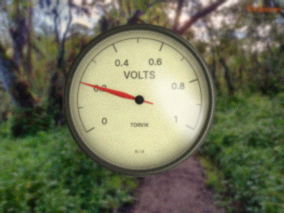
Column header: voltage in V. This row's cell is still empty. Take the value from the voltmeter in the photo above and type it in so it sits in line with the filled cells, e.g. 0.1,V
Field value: 0.2,V
